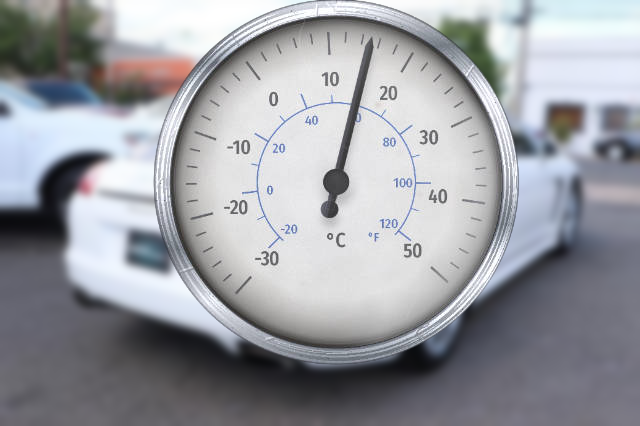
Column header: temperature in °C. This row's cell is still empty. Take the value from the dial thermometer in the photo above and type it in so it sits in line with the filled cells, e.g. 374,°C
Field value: 15,°C
